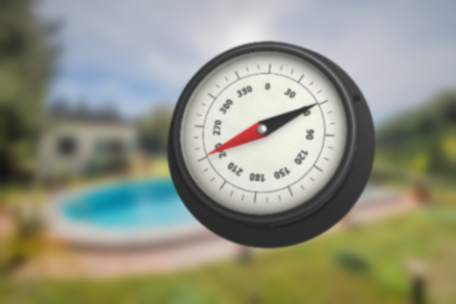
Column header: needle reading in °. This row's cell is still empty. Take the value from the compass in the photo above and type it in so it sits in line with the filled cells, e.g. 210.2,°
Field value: 240,°
